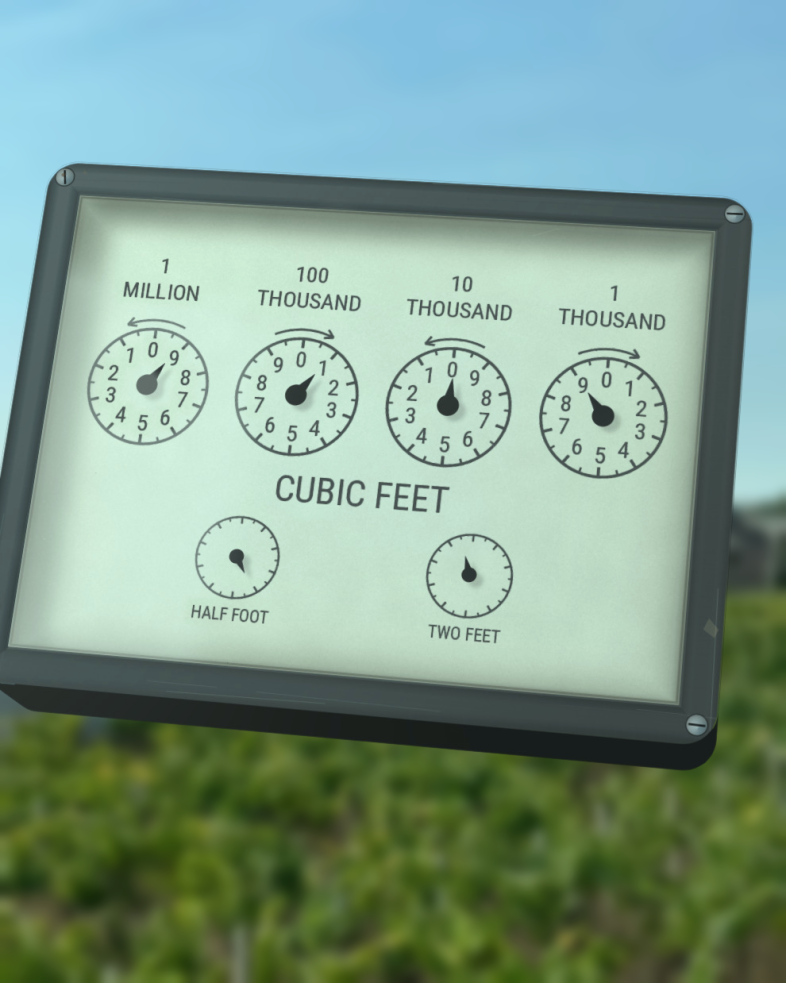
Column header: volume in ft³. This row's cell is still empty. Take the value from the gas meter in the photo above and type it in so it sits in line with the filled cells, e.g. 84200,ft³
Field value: 909900,ft³
